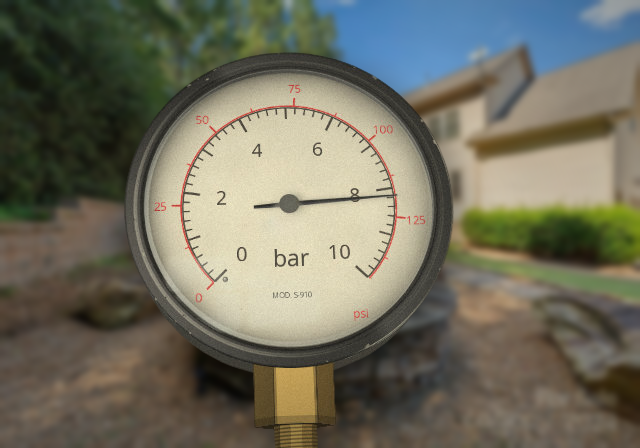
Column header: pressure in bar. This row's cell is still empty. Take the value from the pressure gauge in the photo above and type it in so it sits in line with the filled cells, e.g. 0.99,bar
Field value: 8.2,bar
